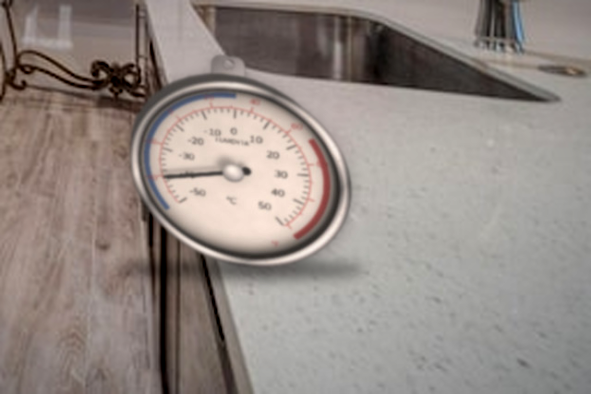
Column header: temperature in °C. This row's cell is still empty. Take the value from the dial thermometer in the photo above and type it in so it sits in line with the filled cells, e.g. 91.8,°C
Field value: -40,°C
